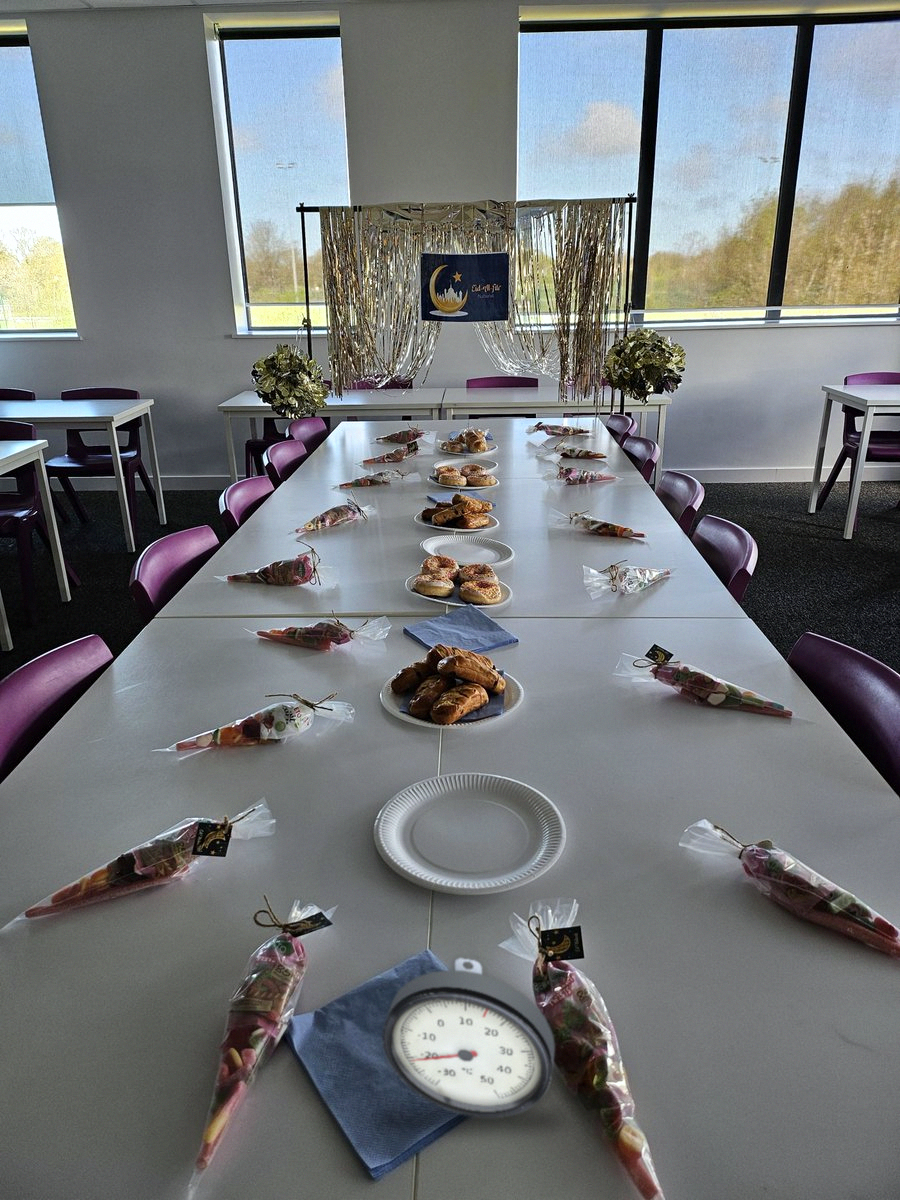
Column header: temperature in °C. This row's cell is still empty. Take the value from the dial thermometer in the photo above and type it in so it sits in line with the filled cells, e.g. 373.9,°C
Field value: -20,°C
